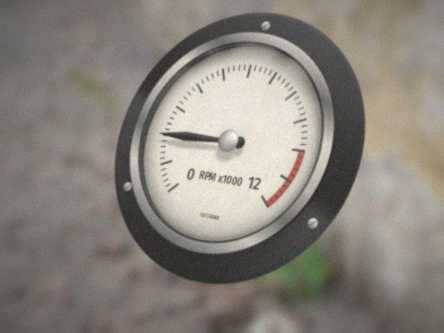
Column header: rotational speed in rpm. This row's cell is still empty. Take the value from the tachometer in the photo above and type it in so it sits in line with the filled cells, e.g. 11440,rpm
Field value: 2000,rpm
